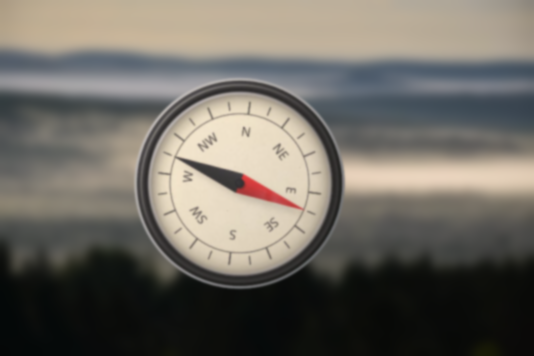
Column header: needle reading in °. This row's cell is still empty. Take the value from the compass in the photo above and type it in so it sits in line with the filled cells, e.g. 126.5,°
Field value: 105,°
